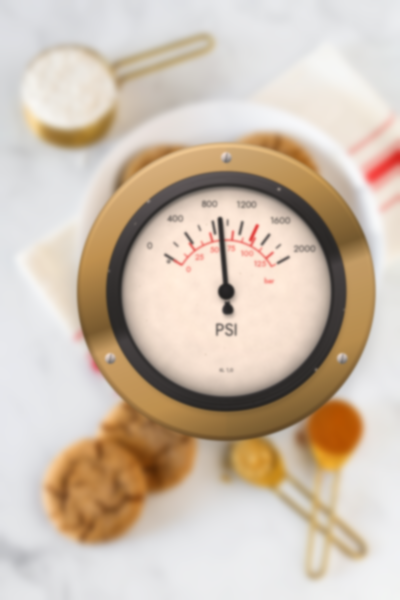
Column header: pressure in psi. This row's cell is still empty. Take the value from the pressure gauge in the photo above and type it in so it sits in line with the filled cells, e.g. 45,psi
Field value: 900,psi
